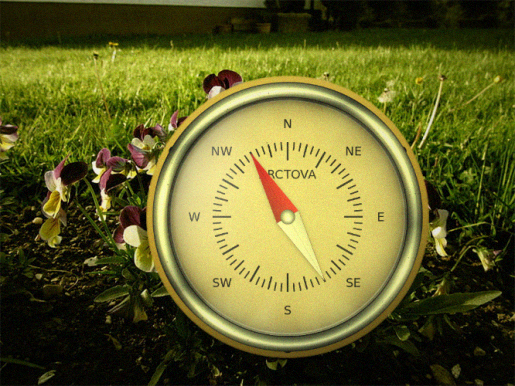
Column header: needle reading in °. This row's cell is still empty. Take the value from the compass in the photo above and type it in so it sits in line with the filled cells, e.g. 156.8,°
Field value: 330,°
